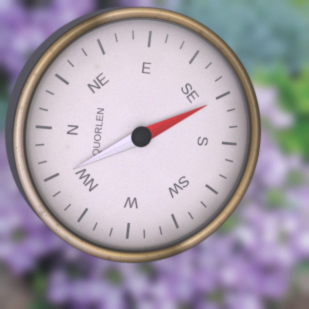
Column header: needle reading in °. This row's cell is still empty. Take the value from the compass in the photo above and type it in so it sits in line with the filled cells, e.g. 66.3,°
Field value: 150,°
